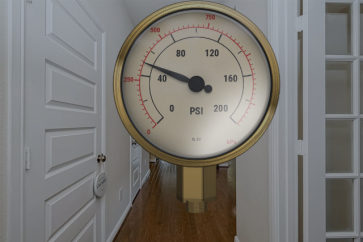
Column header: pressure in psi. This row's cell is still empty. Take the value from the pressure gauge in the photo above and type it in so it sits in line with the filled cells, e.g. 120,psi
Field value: 50,psi
